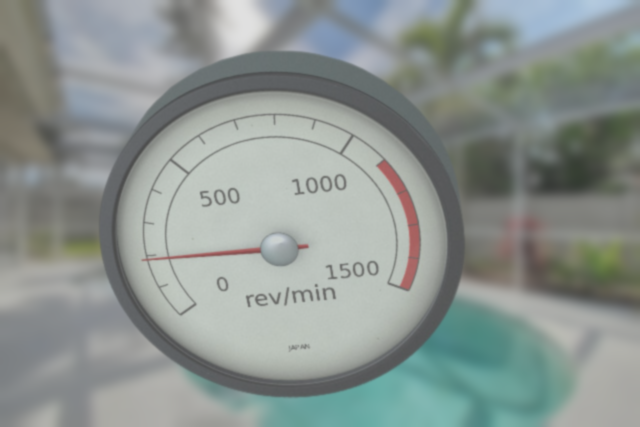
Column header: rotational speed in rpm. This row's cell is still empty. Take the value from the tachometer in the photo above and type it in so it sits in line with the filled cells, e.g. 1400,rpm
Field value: 200,rpm
